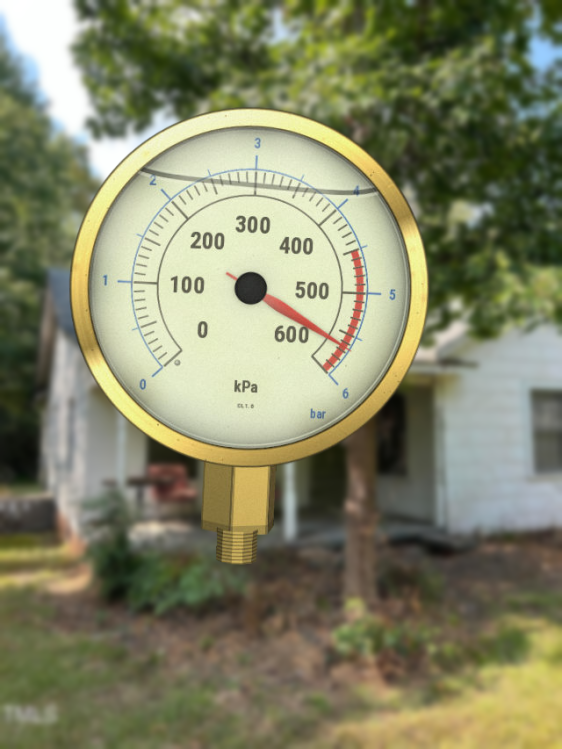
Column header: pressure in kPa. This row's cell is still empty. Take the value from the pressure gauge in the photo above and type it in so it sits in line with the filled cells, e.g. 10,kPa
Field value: 565,kPa
